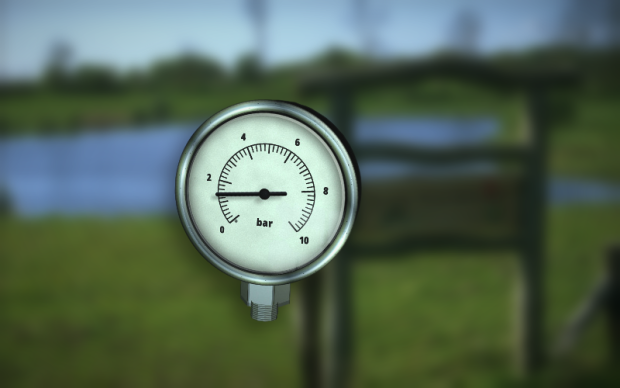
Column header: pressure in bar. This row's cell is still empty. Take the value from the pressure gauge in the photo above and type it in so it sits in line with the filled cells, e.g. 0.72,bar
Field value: 1.4,bar
